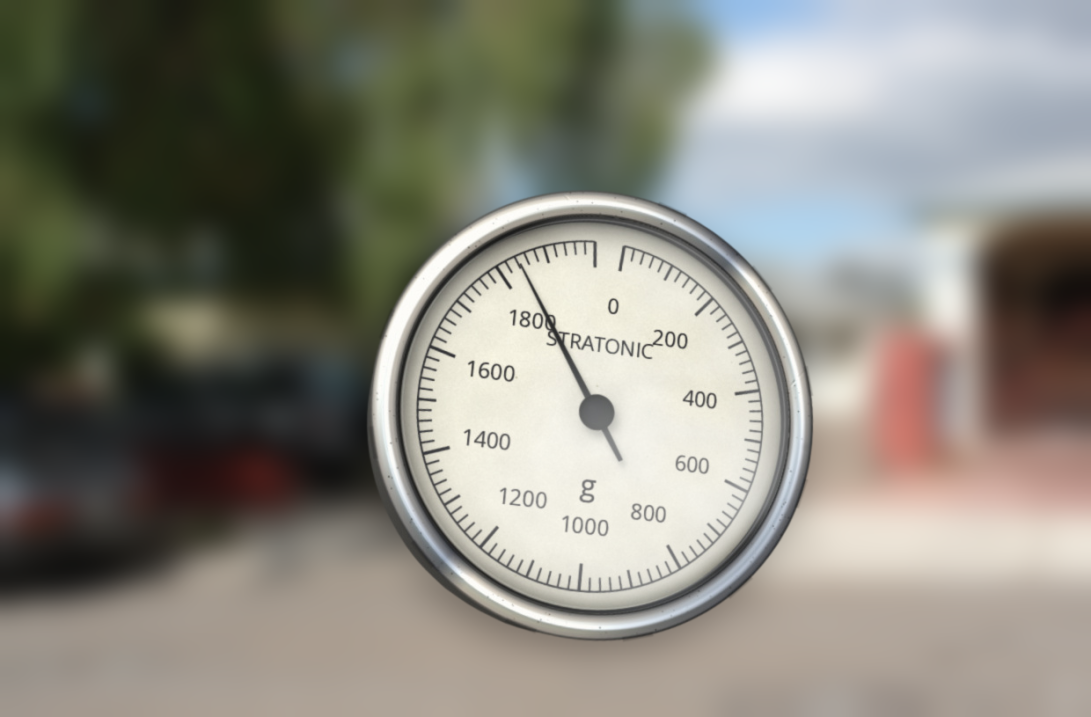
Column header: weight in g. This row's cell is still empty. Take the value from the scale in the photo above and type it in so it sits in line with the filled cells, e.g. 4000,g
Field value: 1840,g
